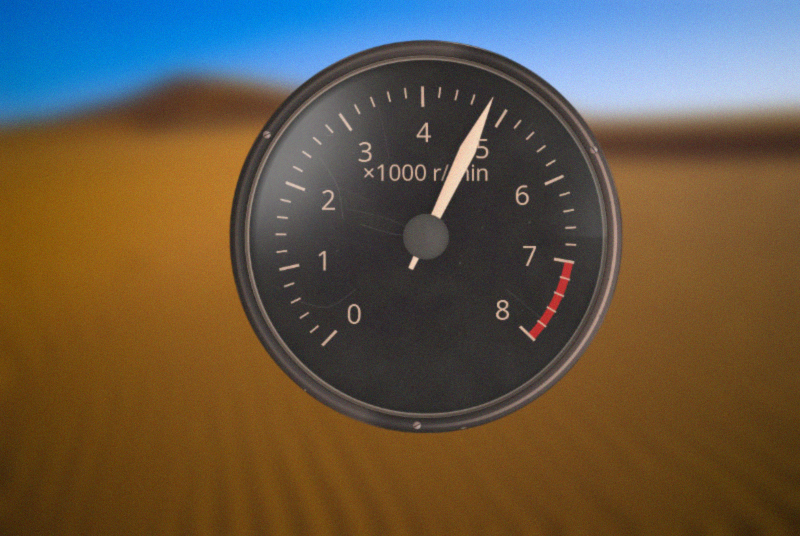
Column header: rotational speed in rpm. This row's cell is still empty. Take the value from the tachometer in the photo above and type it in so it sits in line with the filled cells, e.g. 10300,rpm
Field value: 4800,rpm
